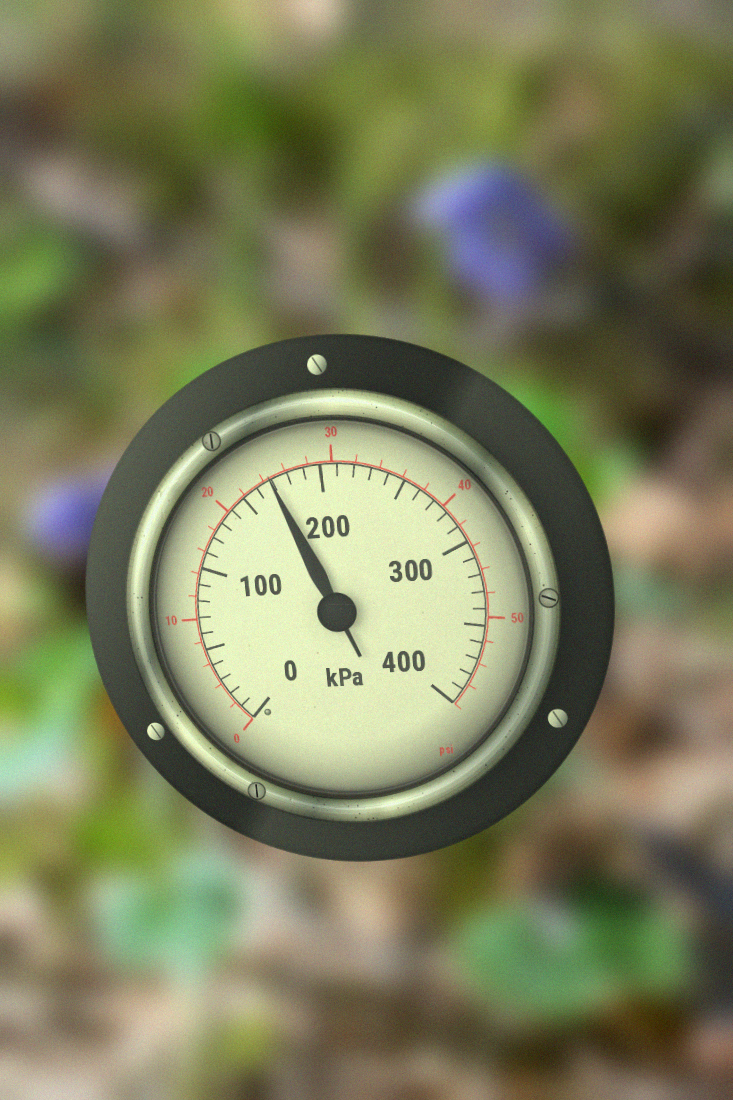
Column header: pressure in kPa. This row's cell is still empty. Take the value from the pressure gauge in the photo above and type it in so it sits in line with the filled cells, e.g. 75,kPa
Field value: 170,kPa
